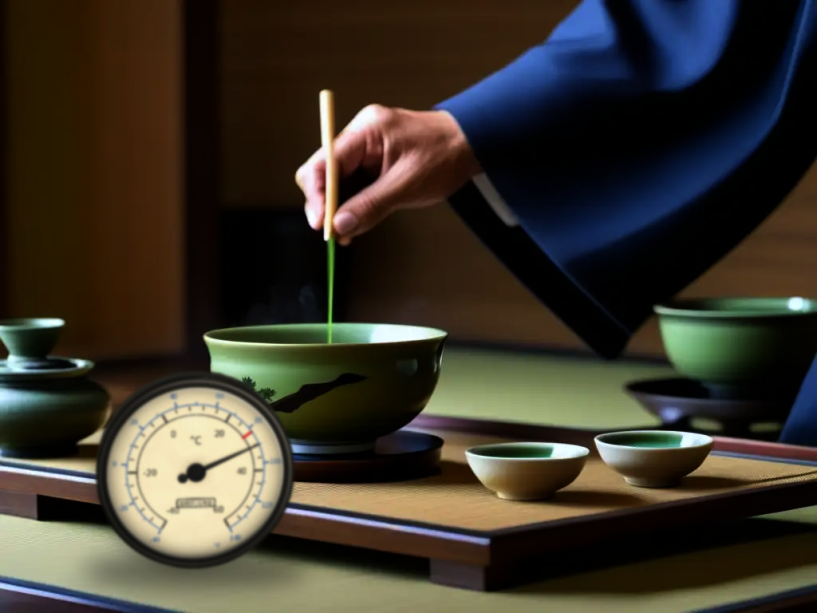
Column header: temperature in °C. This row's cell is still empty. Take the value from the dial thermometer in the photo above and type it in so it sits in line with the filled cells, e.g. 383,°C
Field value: 32,°C
